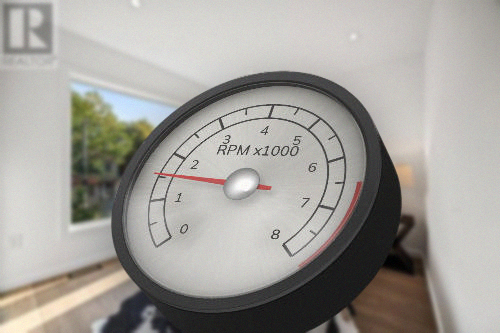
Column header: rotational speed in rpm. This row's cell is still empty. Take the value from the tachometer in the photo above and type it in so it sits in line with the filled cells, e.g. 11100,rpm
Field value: 1500,rpm
